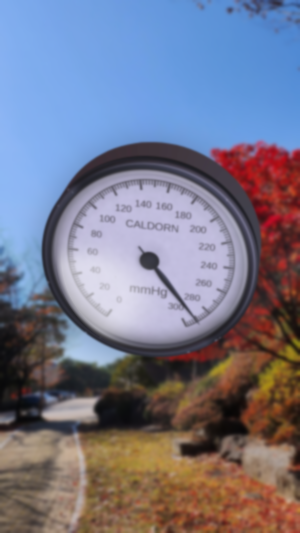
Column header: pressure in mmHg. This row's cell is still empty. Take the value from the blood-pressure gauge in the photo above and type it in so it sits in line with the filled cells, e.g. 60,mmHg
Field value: 290,mmHg
